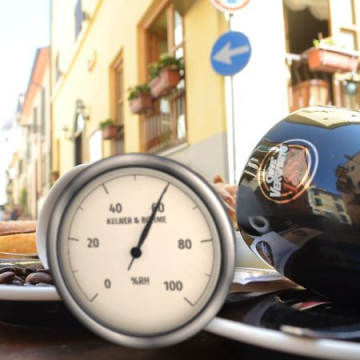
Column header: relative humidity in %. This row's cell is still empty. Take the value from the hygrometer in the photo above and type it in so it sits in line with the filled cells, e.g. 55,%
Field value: 60,%
